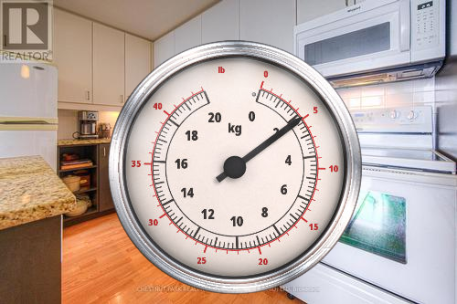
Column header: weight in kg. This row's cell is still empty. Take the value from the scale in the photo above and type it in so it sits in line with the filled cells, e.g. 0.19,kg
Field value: 2.2,kg
